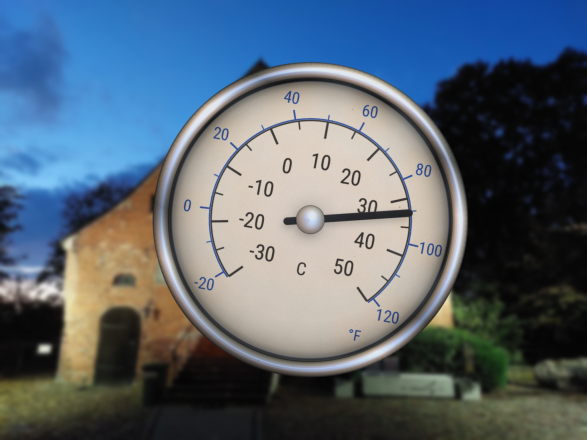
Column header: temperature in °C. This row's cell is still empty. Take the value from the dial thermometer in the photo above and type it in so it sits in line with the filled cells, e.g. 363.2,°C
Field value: 32.5,°C
